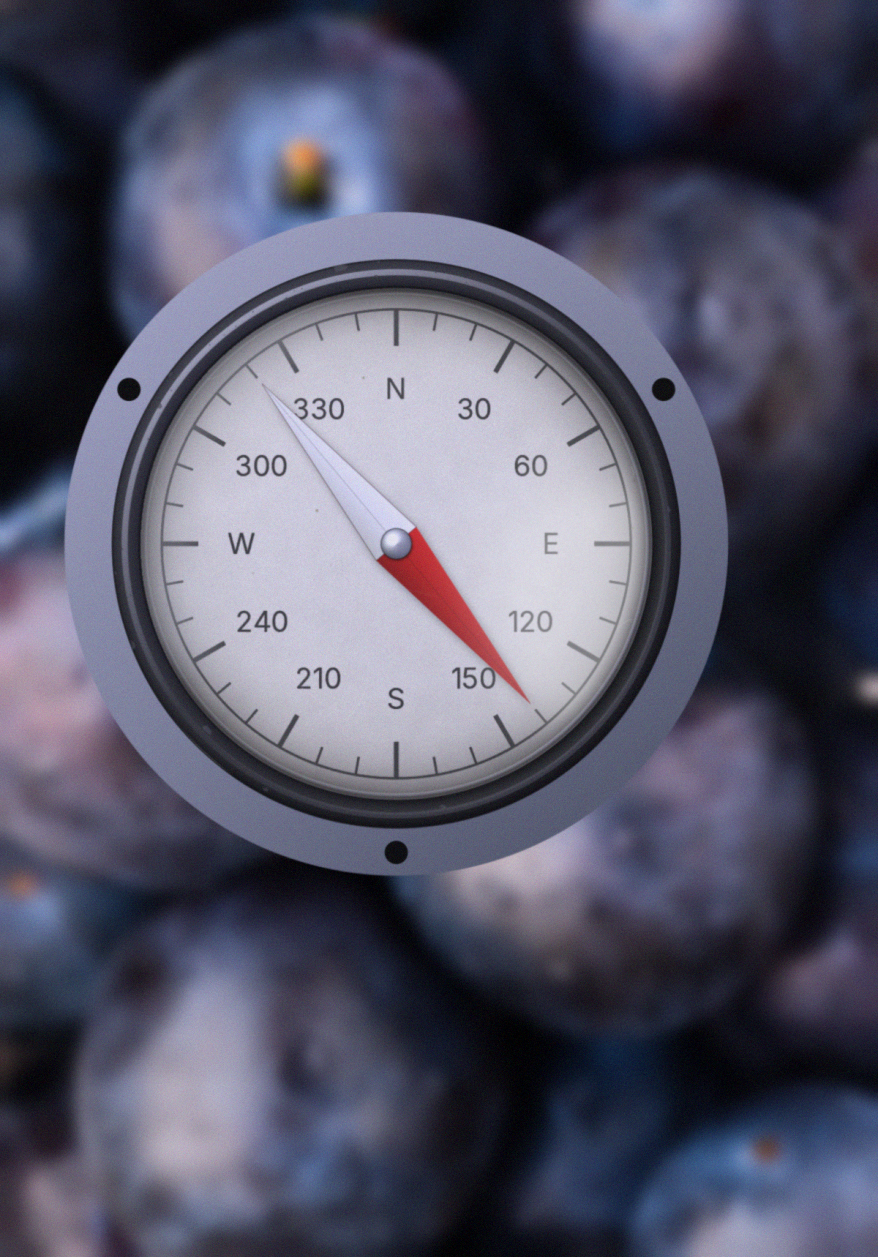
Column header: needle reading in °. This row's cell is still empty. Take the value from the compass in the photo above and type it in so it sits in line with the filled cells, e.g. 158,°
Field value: 140,°
